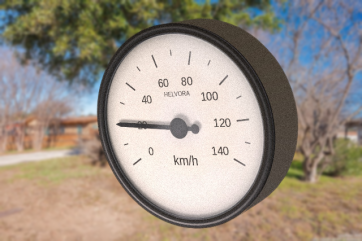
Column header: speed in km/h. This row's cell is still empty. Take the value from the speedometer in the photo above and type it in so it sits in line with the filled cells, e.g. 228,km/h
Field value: 20,km/h
